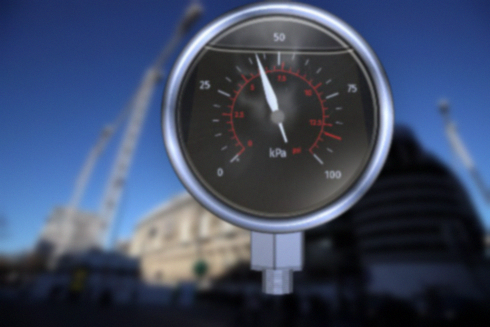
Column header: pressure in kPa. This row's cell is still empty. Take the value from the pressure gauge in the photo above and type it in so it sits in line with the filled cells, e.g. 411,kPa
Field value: 42.5,kPa
